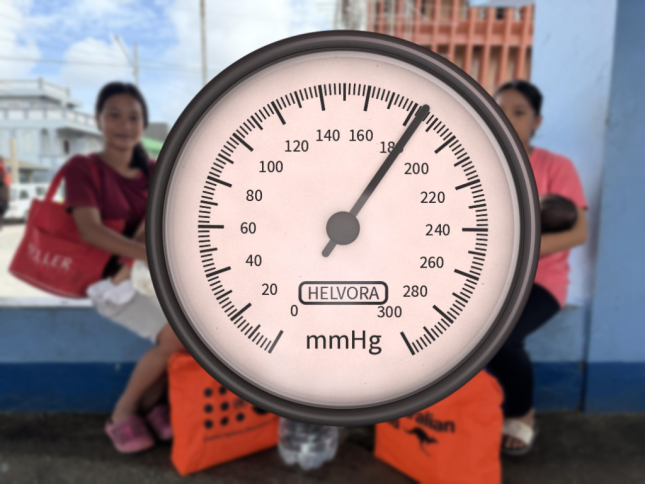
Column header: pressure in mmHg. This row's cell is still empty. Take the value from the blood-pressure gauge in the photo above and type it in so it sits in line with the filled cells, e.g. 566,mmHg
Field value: 184,mmHg
